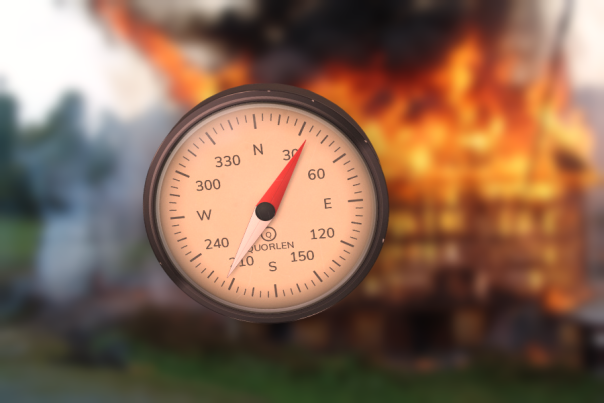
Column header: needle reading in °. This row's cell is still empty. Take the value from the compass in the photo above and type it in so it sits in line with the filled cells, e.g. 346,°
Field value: 35,°
